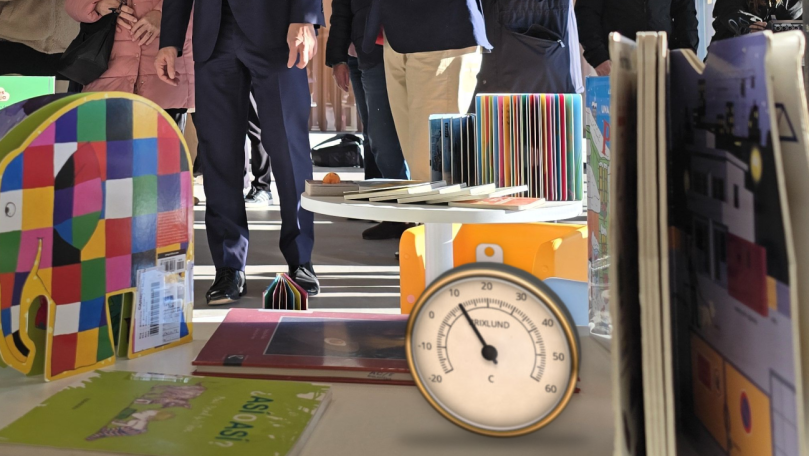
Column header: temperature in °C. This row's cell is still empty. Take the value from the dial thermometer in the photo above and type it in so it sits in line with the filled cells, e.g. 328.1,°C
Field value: 10,°C
